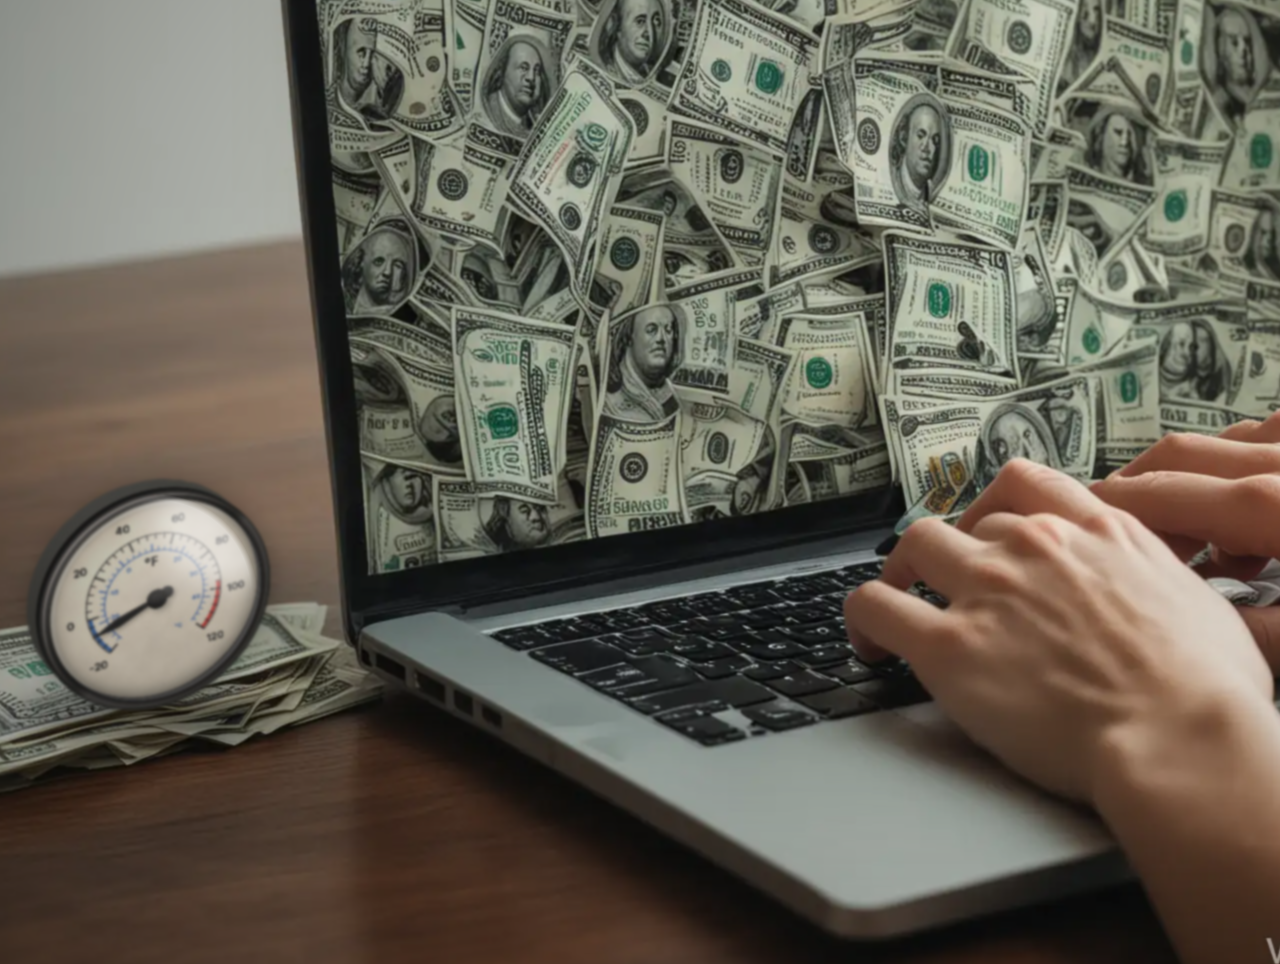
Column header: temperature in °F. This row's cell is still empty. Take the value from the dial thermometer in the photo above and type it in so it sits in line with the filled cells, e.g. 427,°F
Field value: -8,°F
